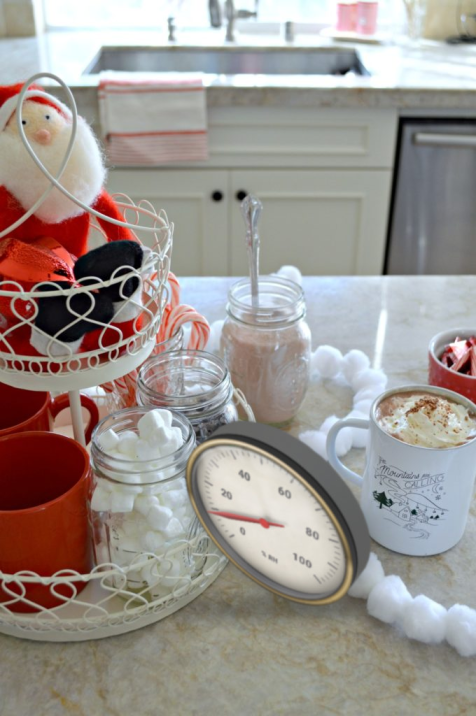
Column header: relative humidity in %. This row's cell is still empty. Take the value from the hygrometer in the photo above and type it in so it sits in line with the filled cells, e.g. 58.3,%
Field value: 10,%
